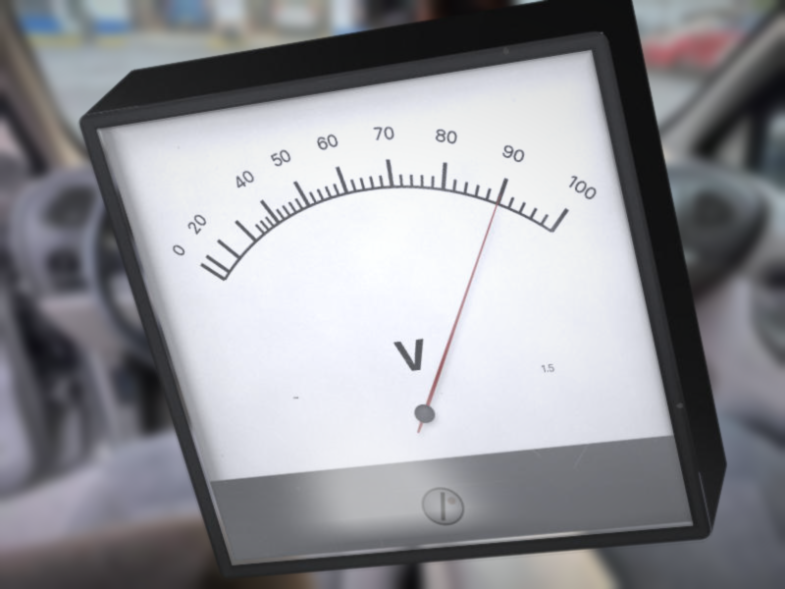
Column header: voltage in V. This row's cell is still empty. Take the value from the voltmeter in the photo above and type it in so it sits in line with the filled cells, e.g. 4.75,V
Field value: 90,V
